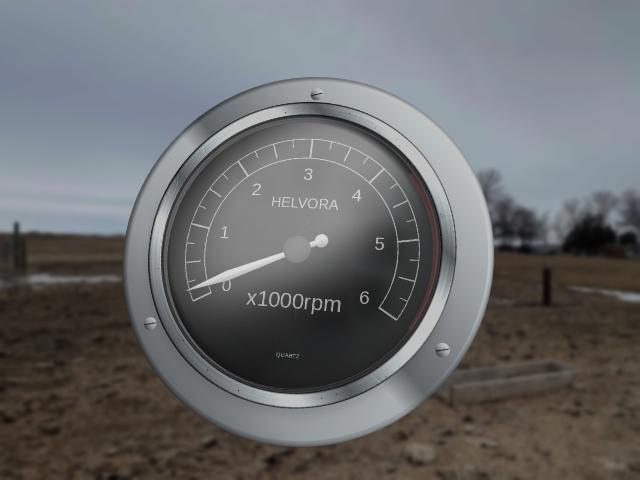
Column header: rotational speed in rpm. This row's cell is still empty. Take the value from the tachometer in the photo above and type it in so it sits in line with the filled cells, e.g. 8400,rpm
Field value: 125,rpm
